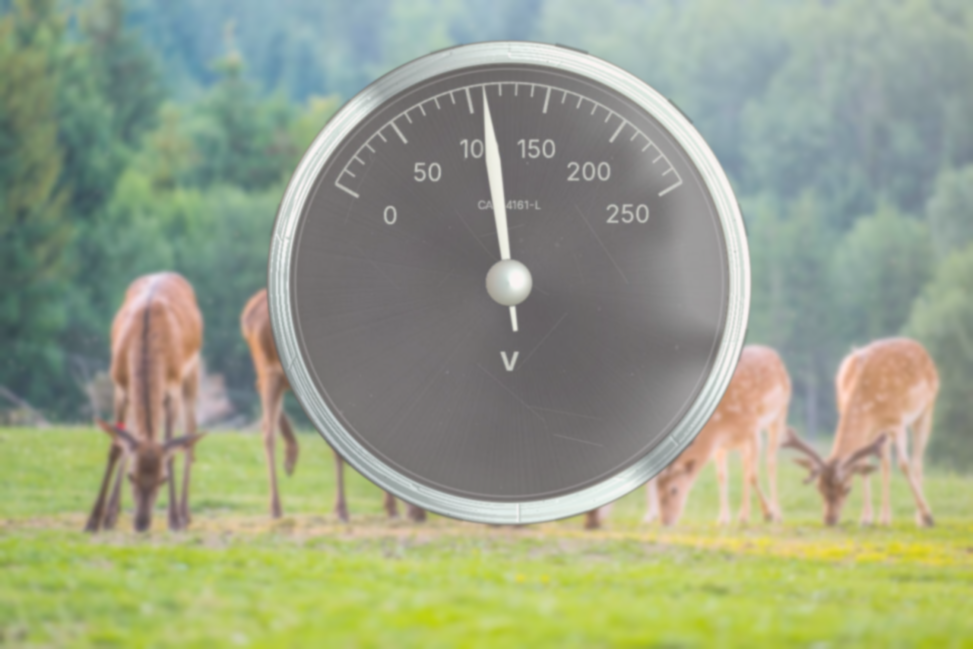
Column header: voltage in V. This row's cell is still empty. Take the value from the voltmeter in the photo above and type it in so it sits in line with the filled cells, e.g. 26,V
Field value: 110,V
